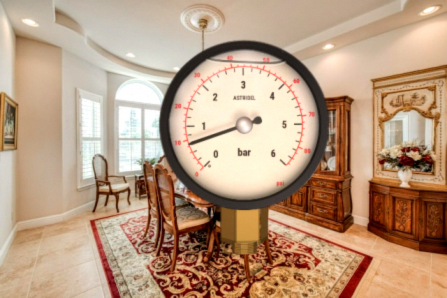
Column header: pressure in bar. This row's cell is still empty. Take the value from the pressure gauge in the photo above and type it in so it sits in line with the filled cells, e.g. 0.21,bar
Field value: 0.6,bar
